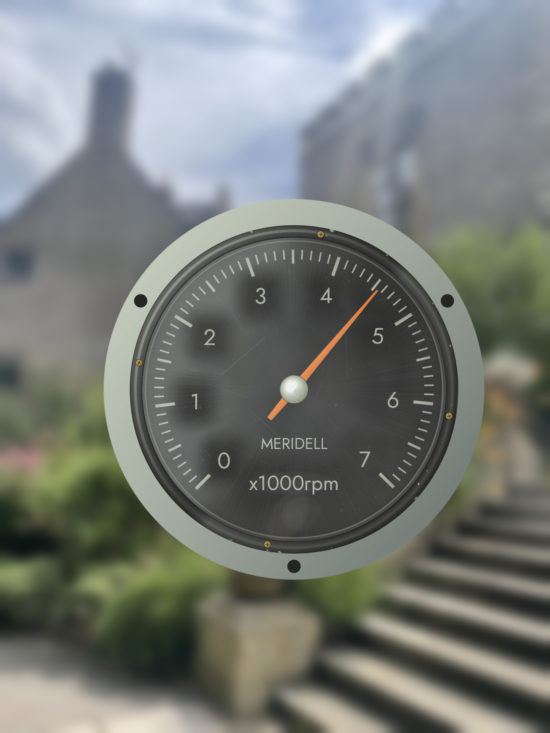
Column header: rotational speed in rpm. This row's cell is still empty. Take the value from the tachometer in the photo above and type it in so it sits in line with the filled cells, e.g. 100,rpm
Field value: 4550,rpm
